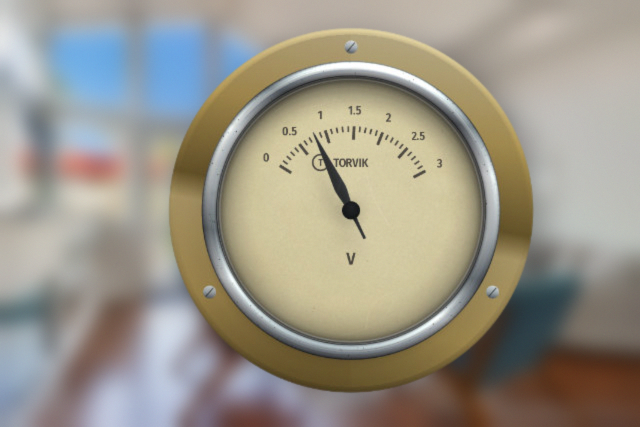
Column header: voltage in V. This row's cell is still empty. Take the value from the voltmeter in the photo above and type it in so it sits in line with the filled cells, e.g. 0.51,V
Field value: 0.8,V
